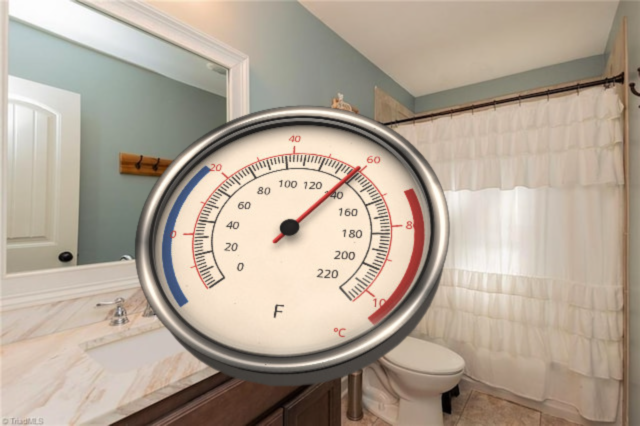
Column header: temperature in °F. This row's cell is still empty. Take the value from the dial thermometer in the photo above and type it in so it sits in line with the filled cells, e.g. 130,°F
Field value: 140,°F
